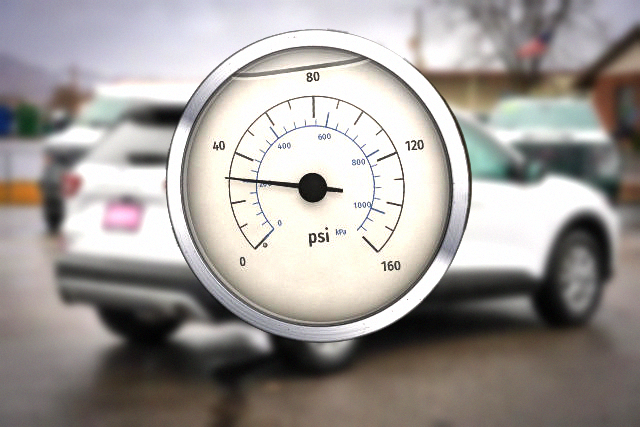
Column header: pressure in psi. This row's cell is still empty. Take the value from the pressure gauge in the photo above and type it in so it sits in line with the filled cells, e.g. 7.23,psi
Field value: 30,psi
